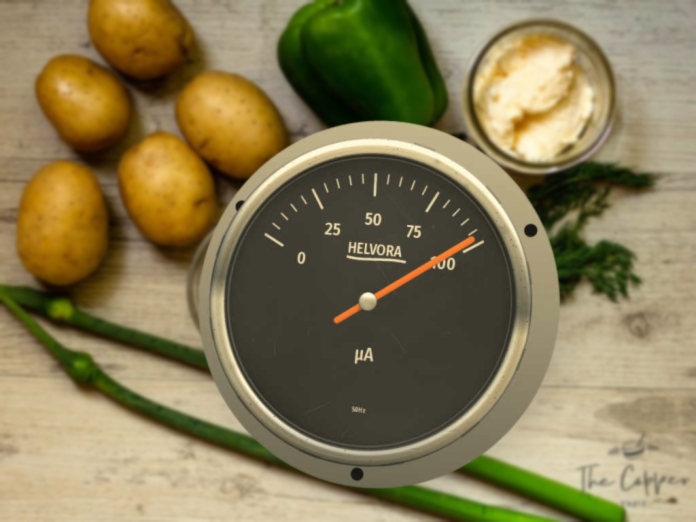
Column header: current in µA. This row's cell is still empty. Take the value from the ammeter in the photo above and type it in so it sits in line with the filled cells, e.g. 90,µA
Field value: 97.5,µA
